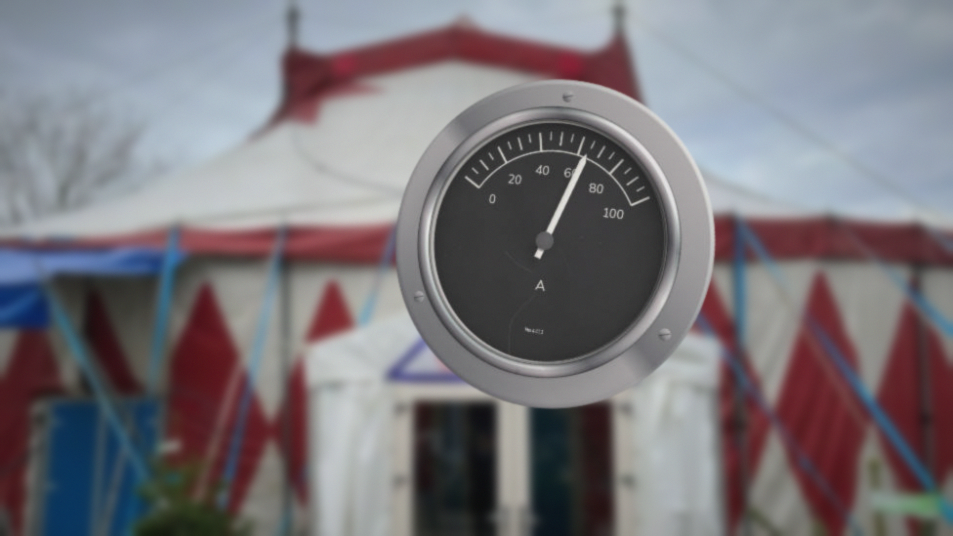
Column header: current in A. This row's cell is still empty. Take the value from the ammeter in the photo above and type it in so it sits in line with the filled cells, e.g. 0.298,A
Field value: 65,A
